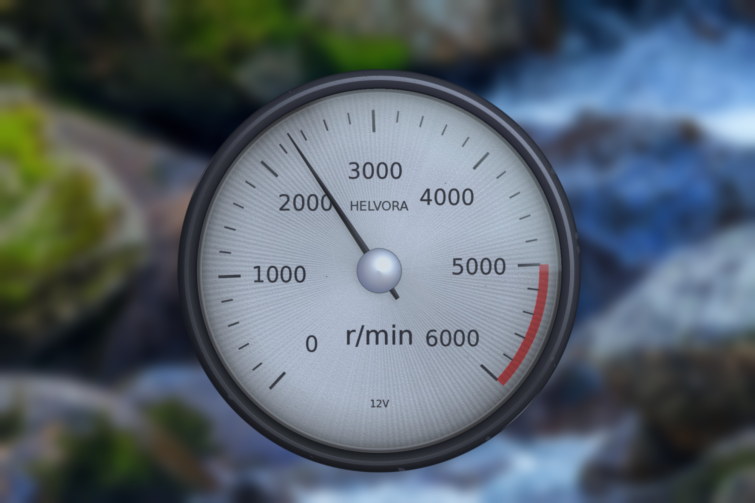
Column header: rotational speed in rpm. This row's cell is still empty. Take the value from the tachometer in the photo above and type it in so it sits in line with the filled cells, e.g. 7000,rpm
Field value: 2300,rpm
